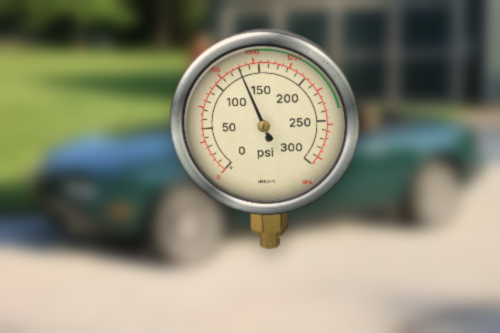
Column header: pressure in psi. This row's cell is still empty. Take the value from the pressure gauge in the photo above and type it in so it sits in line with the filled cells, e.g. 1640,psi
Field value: 130,psi
